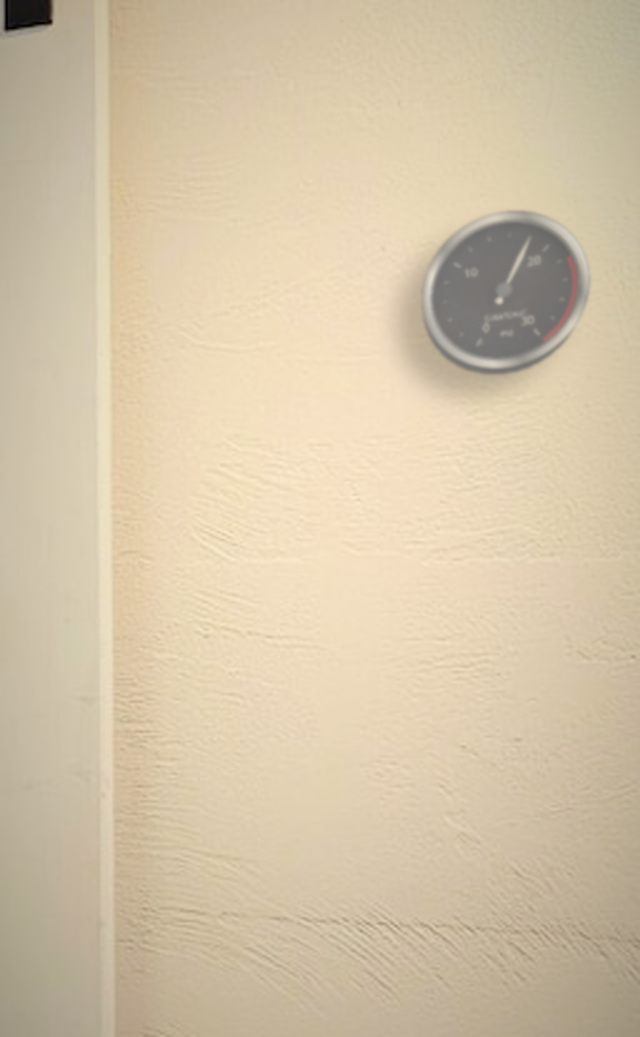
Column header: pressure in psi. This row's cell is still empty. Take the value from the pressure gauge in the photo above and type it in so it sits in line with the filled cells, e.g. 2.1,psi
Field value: 18,psi
